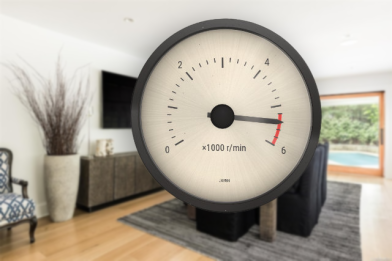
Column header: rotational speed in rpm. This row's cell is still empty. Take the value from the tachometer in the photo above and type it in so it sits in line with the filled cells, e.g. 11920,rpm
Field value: 5400,rpm
